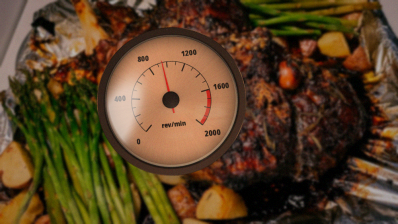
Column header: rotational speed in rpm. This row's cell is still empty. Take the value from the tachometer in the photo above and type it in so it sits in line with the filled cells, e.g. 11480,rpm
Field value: 950,rpm
